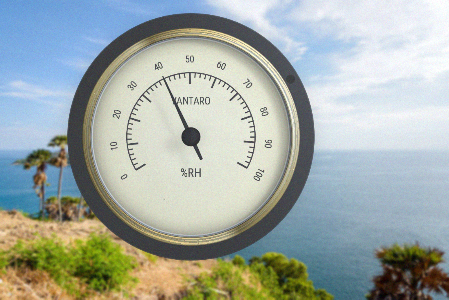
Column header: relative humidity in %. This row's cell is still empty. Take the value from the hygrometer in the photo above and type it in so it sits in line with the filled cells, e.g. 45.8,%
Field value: 40,%
